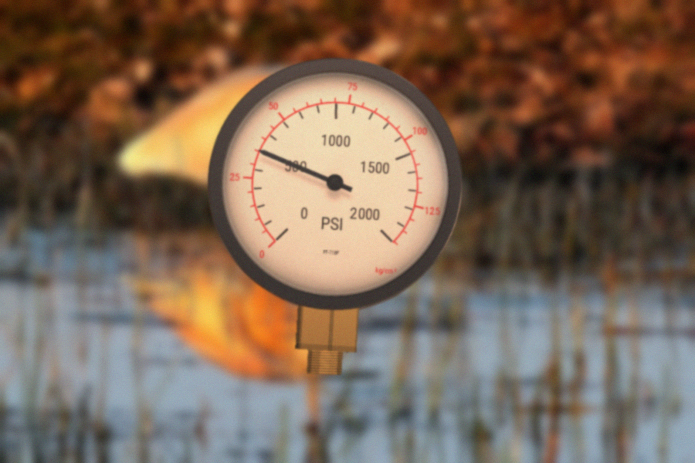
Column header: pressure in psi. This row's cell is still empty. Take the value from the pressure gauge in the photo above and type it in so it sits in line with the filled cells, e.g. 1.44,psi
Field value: 500,psi
